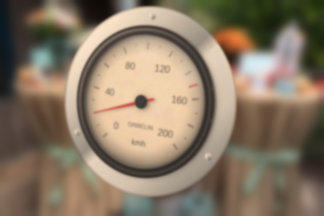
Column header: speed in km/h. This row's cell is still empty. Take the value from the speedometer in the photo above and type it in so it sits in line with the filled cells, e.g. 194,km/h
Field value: 20,km/h
